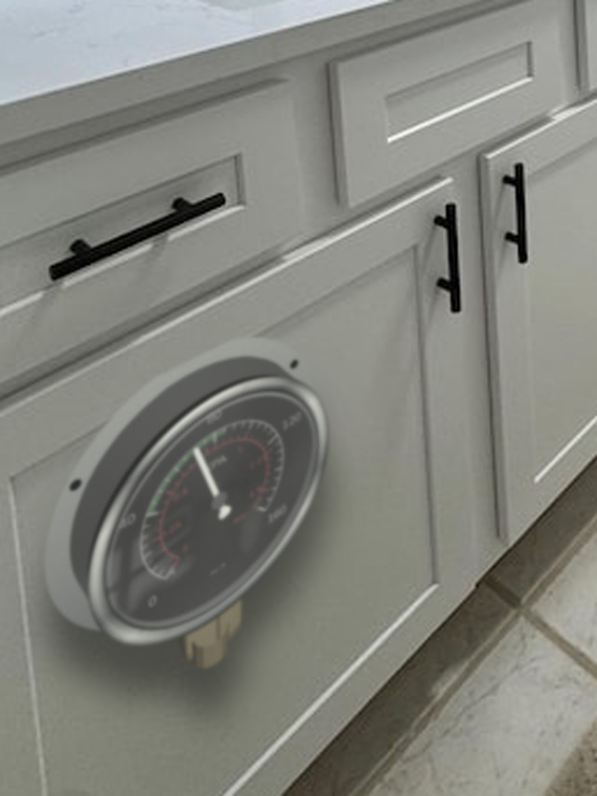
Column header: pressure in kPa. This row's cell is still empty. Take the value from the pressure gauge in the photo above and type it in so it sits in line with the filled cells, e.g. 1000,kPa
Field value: 70,kPa
